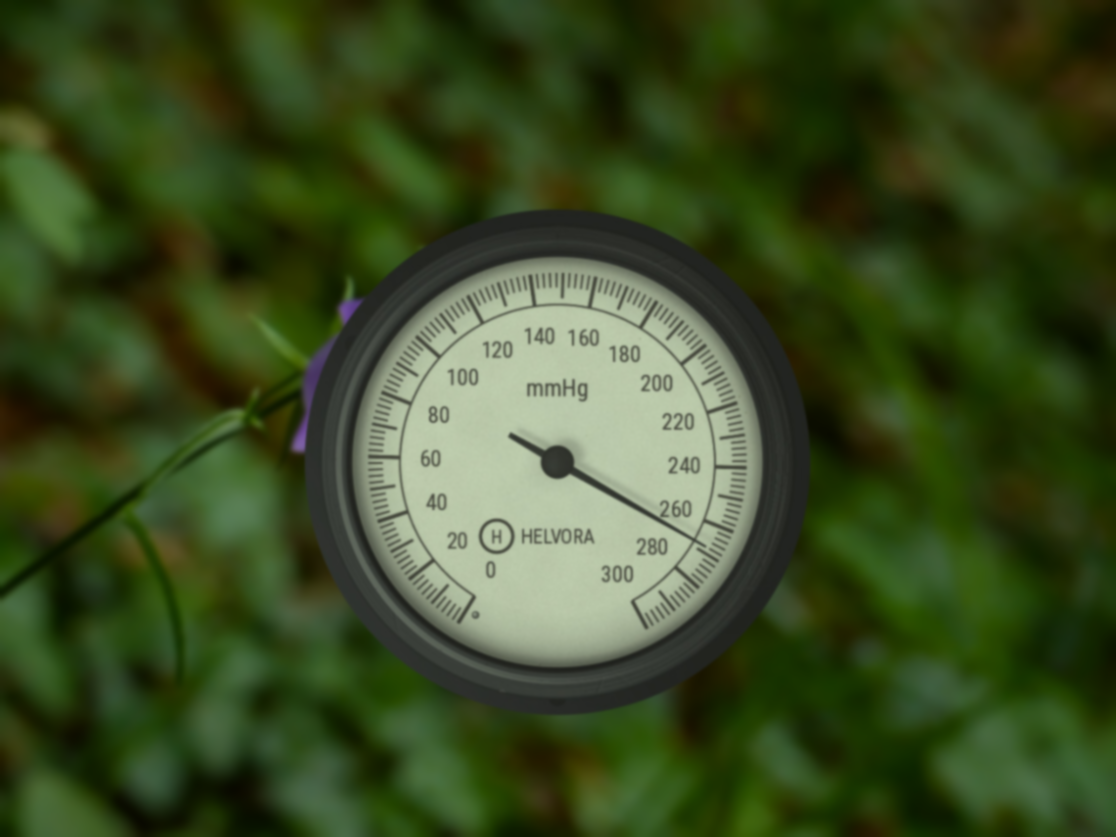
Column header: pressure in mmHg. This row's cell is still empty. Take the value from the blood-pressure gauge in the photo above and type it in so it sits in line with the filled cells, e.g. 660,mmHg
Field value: 268,mmHg
